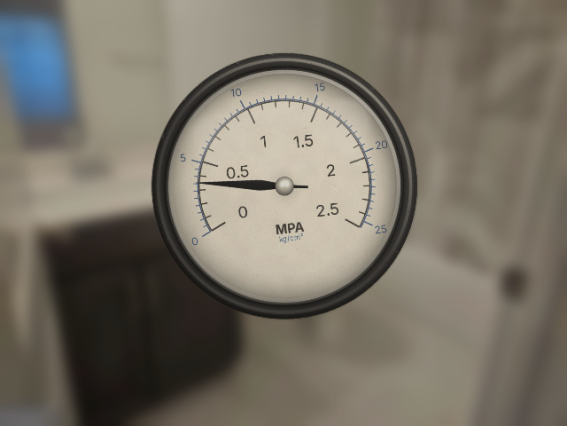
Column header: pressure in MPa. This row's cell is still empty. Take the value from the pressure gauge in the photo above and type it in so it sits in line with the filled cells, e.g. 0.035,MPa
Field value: 0.35,MPa
